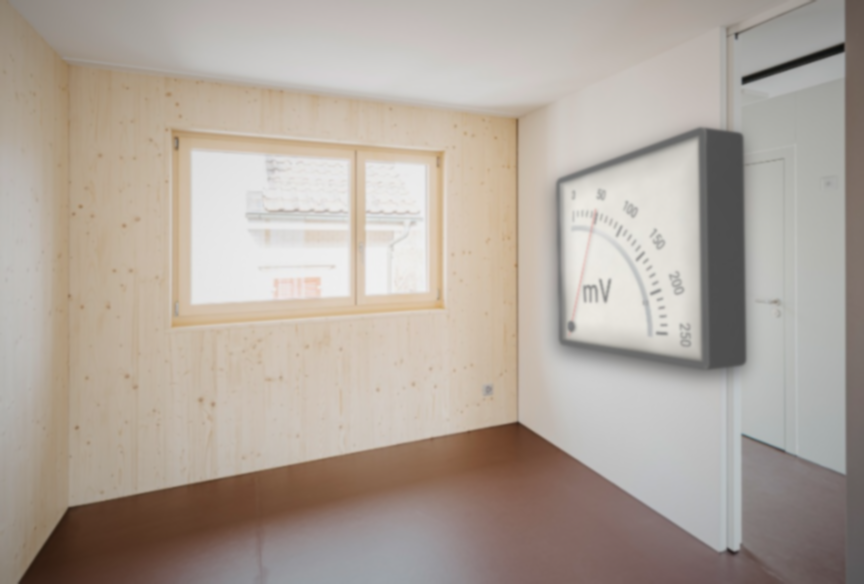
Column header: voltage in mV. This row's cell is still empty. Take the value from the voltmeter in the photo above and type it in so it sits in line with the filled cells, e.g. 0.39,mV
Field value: 50,mV
